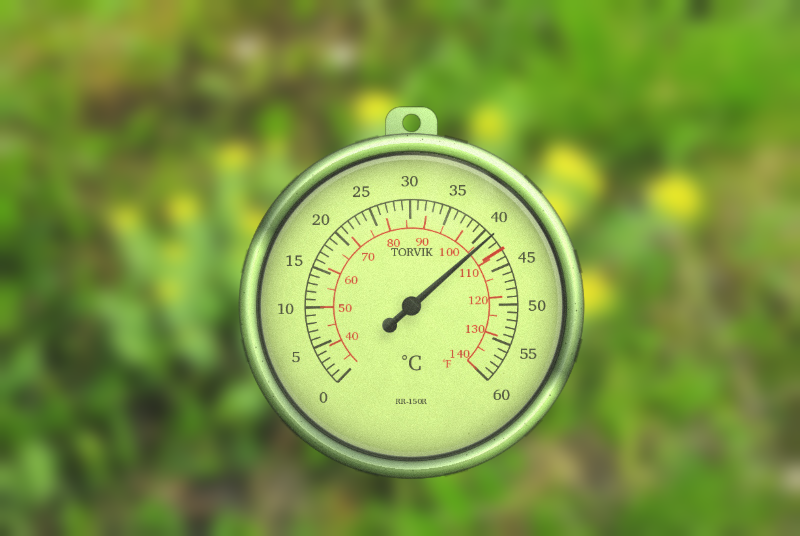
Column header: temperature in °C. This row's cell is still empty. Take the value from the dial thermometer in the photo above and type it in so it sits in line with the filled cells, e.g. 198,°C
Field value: 41,°C
